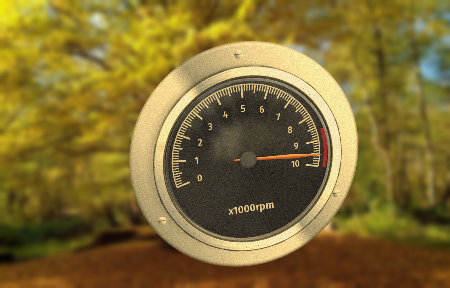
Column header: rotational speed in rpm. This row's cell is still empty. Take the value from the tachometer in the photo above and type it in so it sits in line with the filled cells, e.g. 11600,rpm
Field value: 9500,rpm
